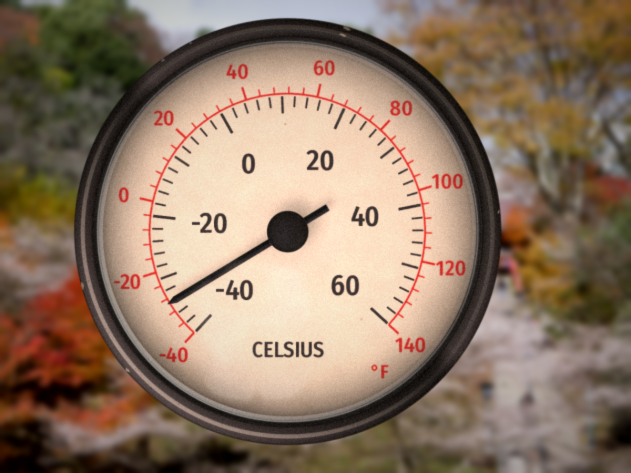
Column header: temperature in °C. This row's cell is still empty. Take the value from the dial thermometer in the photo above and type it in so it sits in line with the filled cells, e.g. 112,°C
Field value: -34,°C
